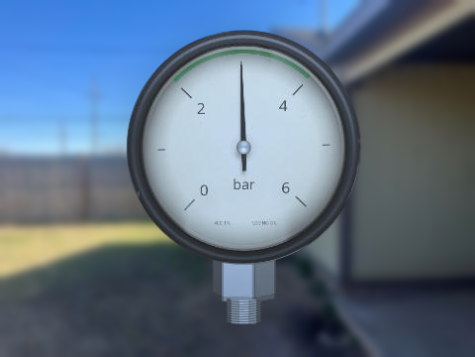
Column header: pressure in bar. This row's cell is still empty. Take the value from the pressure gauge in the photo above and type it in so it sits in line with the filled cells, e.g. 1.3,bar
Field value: 3,bar
